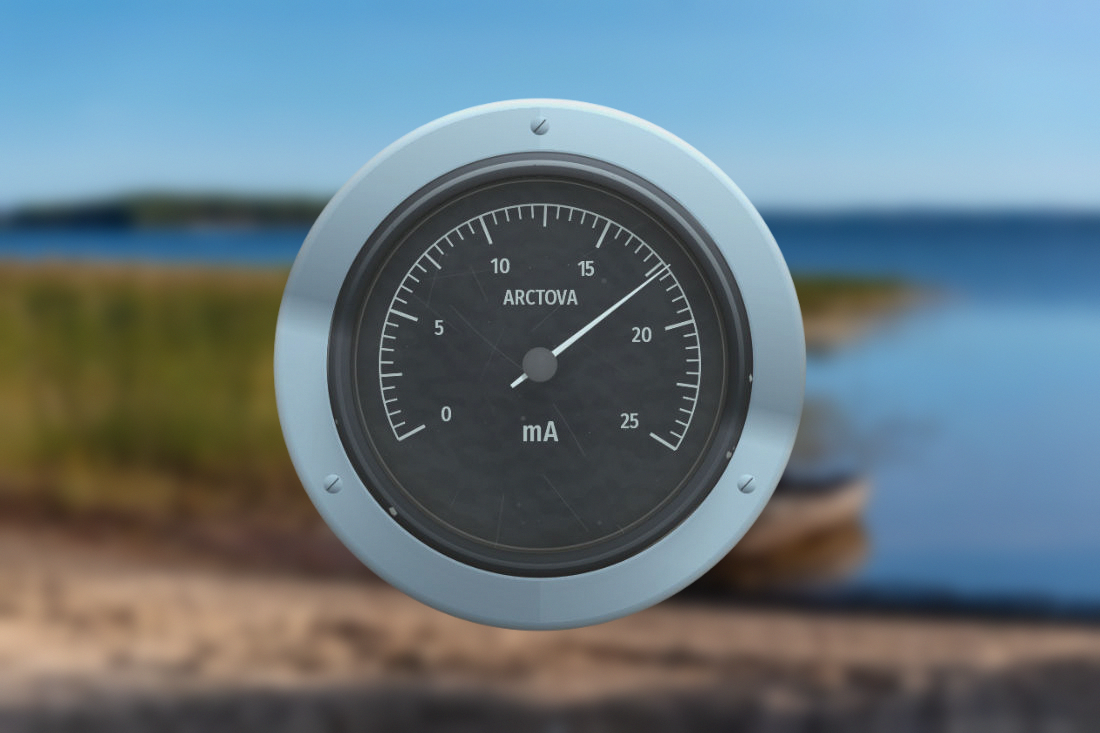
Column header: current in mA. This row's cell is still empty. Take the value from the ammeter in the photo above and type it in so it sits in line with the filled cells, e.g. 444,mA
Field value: 17.75,mA
